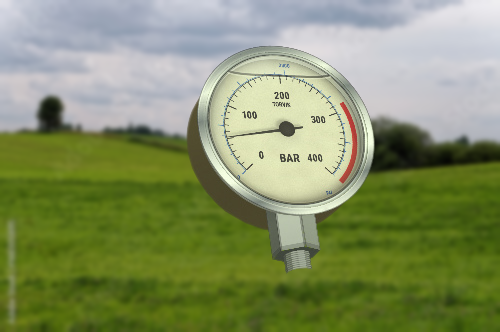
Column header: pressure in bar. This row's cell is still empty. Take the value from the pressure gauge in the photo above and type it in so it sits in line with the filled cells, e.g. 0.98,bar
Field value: 50,bar
